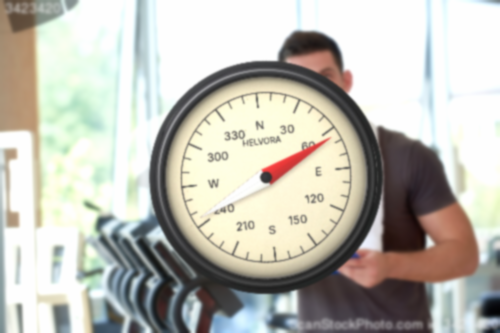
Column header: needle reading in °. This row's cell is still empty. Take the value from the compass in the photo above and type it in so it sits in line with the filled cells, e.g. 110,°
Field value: 65,°
